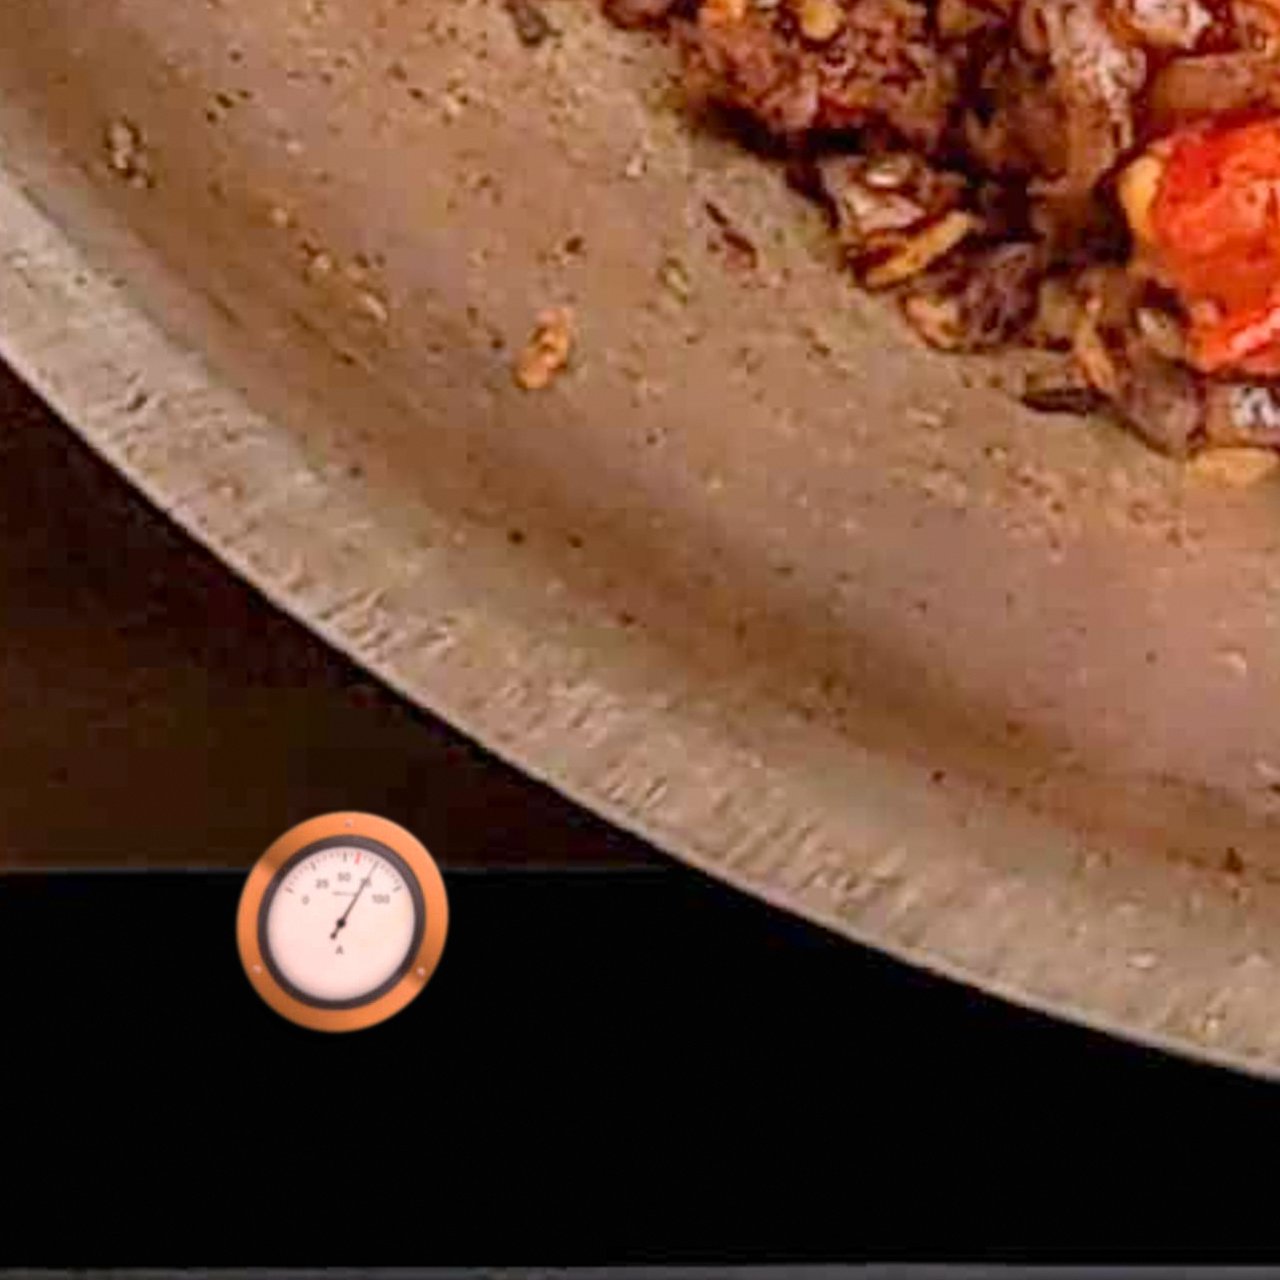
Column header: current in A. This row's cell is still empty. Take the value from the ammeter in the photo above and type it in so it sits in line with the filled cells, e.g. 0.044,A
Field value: 75,A
